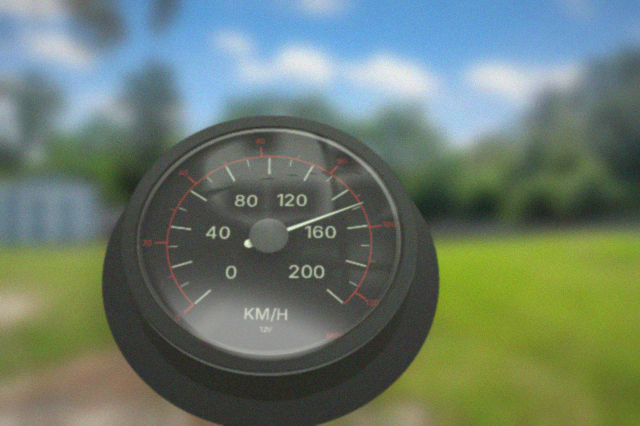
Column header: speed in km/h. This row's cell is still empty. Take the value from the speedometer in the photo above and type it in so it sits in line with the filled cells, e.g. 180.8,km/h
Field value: 150,km/h
